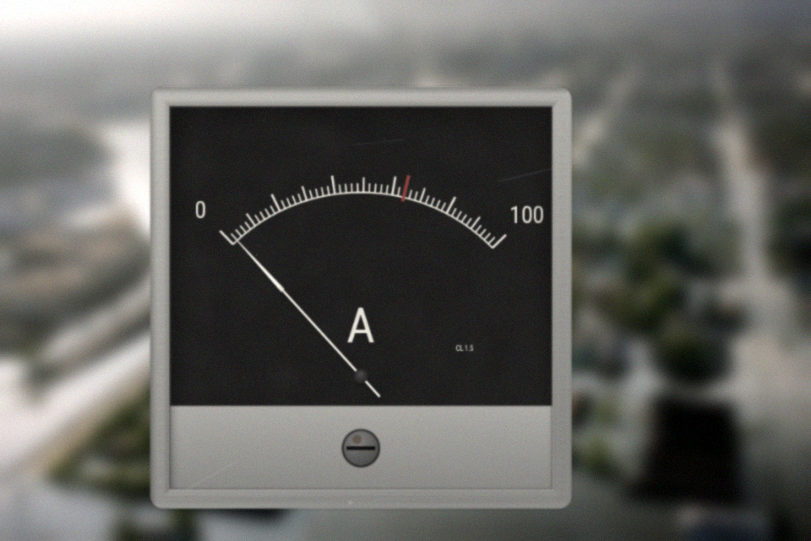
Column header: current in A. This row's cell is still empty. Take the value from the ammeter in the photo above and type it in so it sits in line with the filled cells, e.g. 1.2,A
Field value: 2,A
